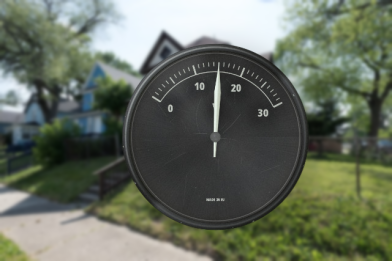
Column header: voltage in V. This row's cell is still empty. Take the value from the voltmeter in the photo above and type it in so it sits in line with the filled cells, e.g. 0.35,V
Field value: 15,V
